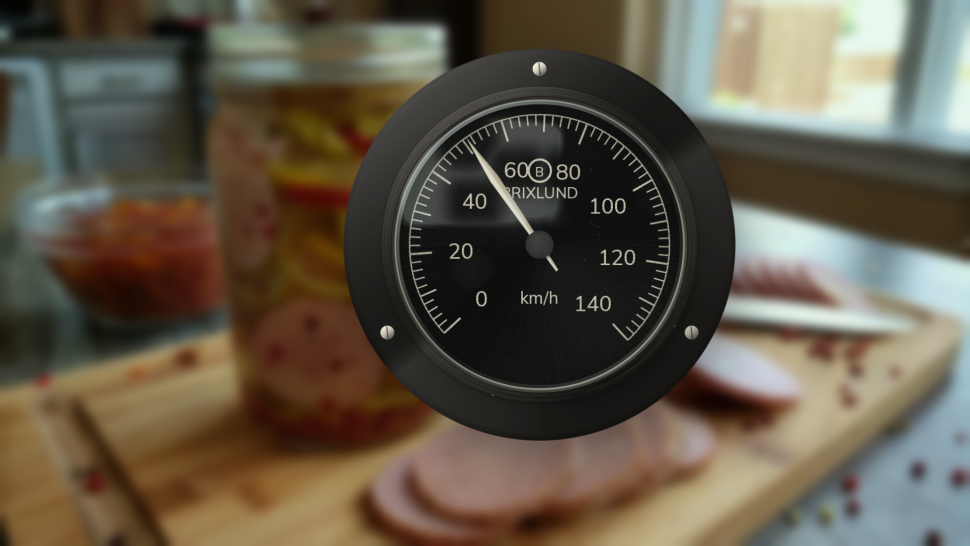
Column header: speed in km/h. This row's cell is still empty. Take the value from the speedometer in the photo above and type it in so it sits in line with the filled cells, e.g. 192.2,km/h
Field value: 51,km/h
